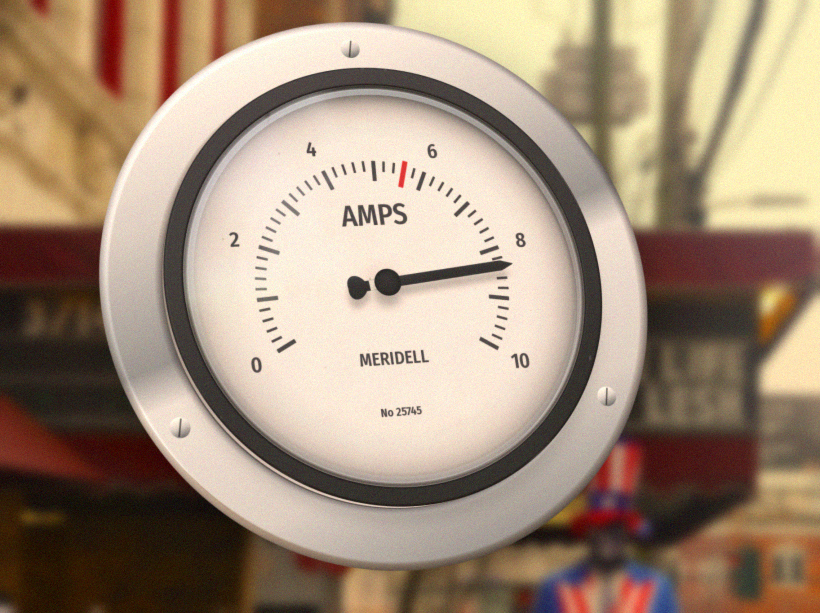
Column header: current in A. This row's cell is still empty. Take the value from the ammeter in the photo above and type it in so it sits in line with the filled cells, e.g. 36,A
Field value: 8.4,A
